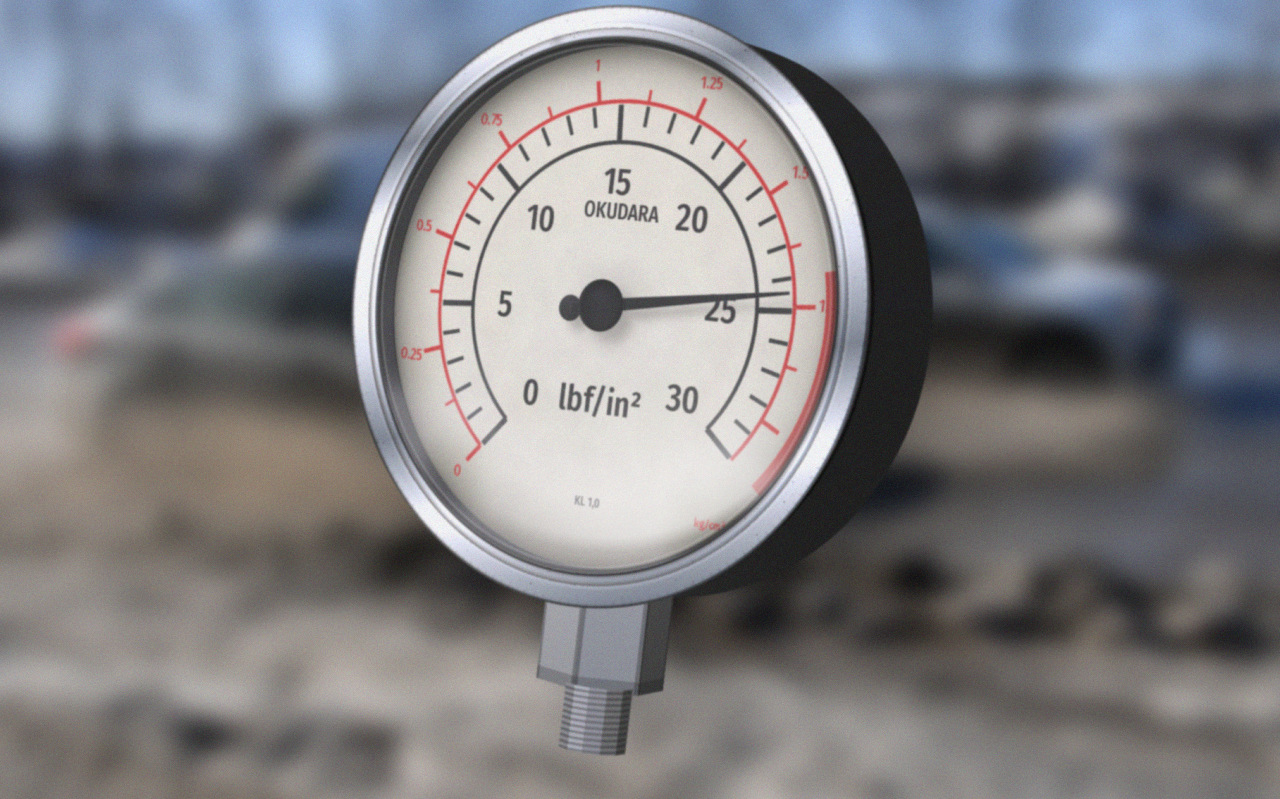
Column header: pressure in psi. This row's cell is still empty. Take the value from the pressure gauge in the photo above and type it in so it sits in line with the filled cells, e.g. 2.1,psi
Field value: 24.5,psi
